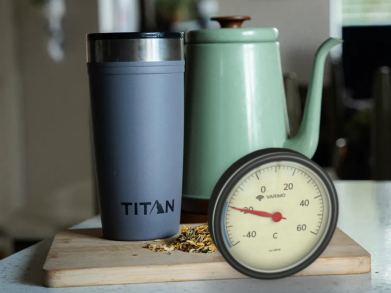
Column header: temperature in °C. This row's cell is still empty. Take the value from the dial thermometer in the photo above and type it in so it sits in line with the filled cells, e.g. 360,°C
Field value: -20,°C
